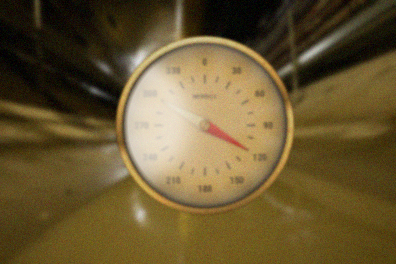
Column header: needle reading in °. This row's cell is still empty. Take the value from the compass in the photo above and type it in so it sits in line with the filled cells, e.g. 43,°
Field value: 120,°
